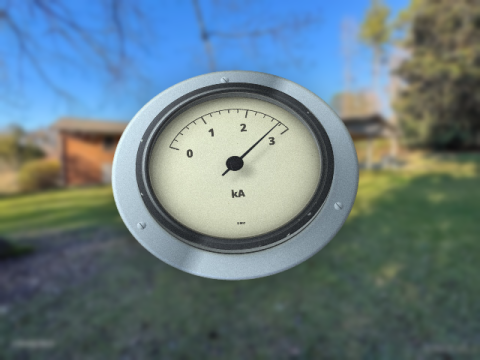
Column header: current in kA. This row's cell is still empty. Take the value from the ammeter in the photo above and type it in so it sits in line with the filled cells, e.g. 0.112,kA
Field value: 2.8,kA
